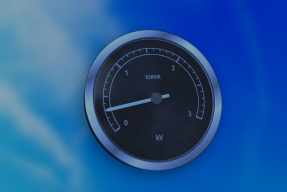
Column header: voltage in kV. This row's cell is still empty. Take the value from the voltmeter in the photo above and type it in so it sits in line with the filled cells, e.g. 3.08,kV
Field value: 0.3,kV
